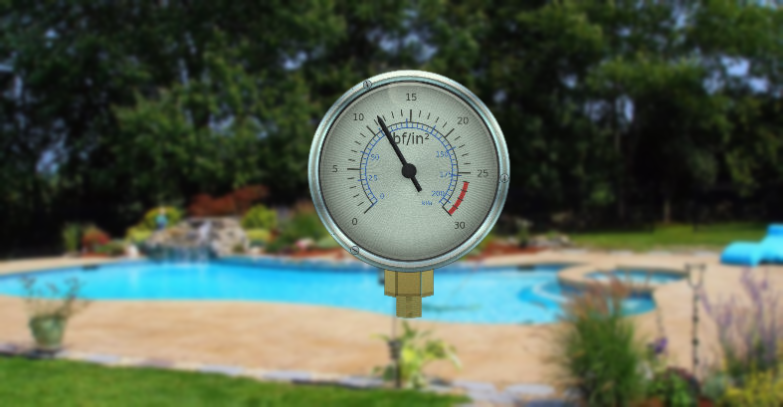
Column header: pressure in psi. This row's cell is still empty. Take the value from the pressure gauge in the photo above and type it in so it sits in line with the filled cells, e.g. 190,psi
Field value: 11.5,psi
